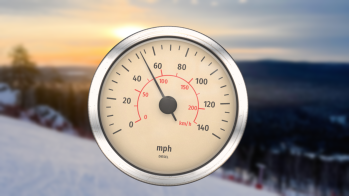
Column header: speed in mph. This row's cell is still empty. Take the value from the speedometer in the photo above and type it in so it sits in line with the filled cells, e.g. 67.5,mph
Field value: 52.5,mph
